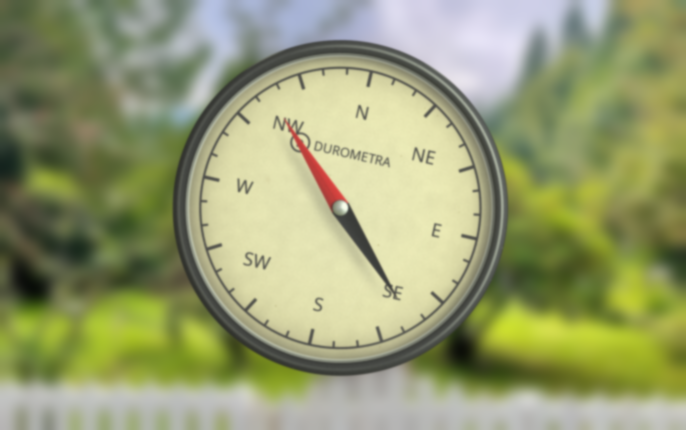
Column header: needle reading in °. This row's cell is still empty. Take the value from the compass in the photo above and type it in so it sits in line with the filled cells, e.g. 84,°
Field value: 315,°
